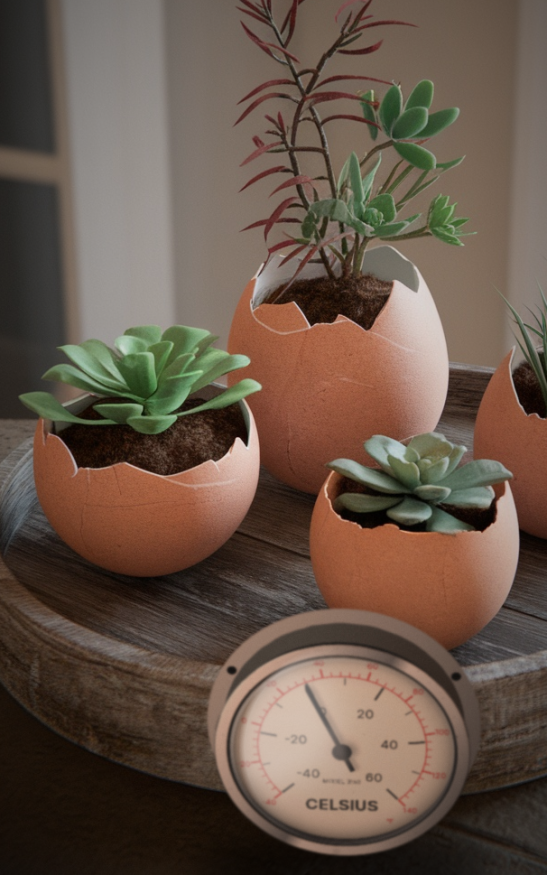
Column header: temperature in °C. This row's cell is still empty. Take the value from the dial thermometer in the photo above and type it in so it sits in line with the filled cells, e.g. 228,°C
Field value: 0,°C
